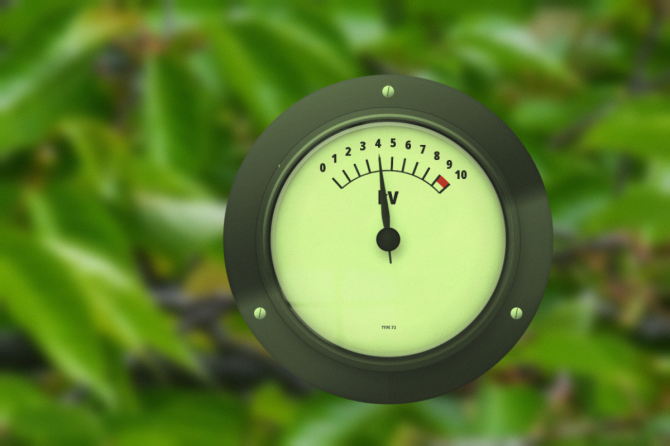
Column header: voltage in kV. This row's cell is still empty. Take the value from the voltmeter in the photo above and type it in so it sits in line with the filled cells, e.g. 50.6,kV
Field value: 4,kV
